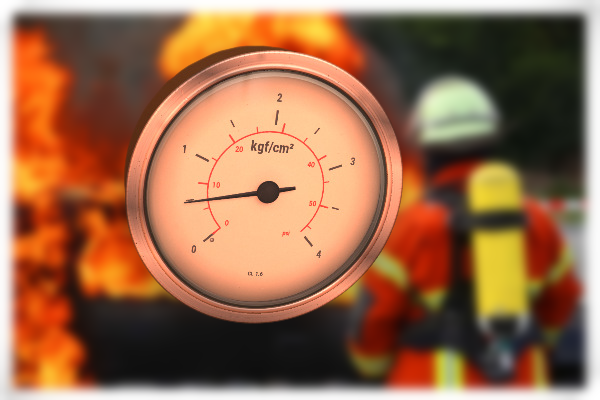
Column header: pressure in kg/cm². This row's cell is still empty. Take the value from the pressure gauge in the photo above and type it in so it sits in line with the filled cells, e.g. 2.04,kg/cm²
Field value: 0.5,kg/cm²
